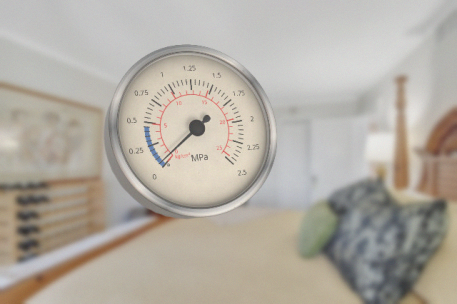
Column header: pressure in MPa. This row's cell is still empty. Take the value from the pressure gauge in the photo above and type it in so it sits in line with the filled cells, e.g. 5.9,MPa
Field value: 0.05,MPa
